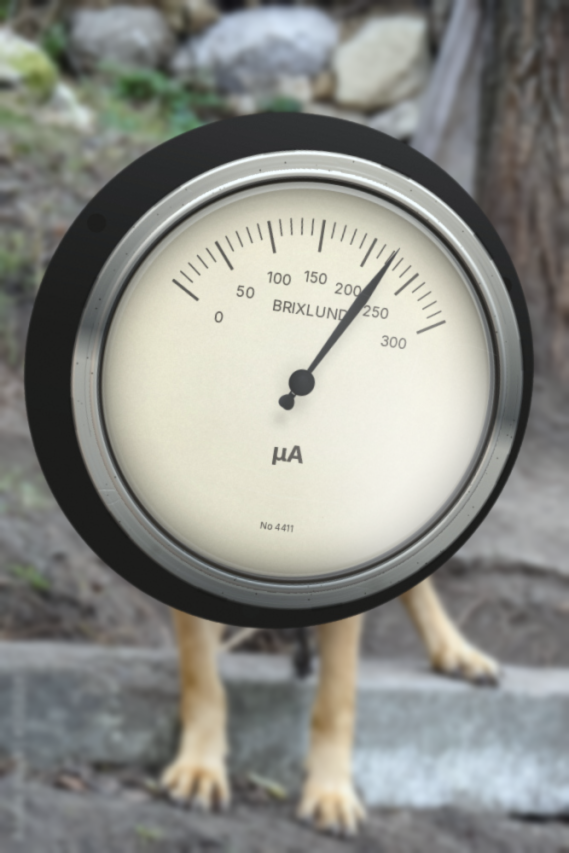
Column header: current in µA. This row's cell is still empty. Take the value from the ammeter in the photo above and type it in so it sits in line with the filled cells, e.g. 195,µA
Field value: 220,µA
